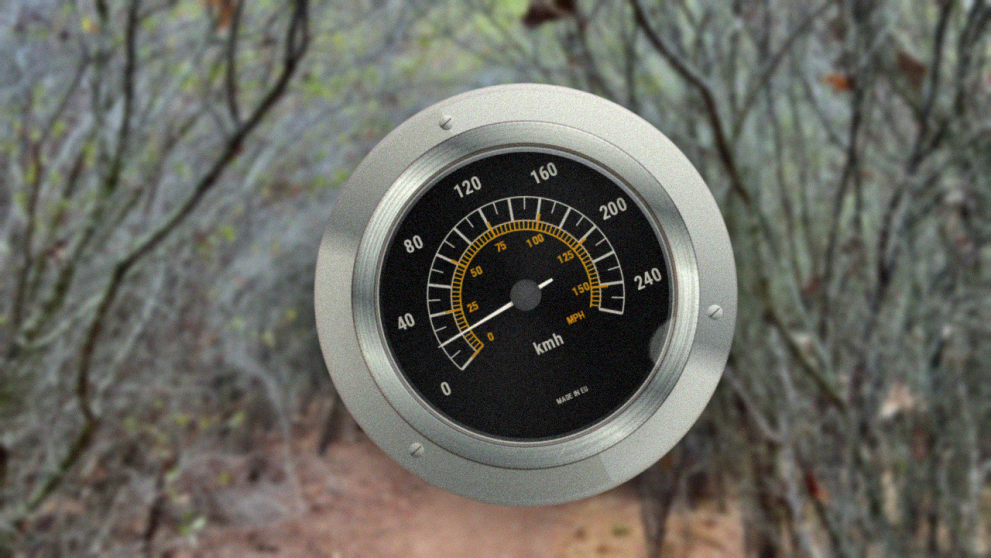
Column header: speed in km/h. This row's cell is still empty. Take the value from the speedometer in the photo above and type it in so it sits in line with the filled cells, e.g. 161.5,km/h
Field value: 20,km/h
